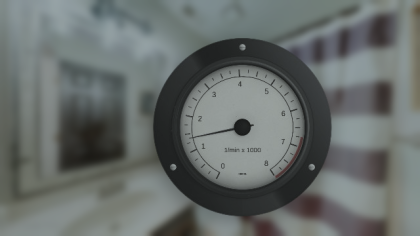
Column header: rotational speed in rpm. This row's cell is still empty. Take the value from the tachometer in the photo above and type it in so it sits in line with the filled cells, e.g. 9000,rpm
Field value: 1375,rpm
